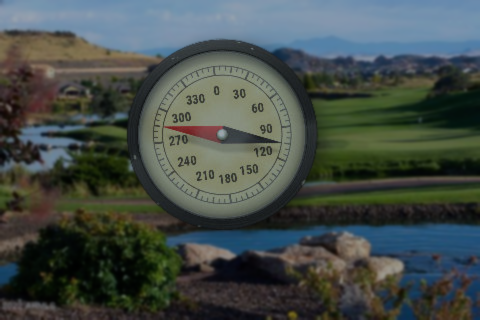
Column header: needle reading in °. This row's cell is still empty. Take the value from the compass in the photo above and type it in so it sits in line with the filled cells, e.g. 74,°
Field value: 285,°
